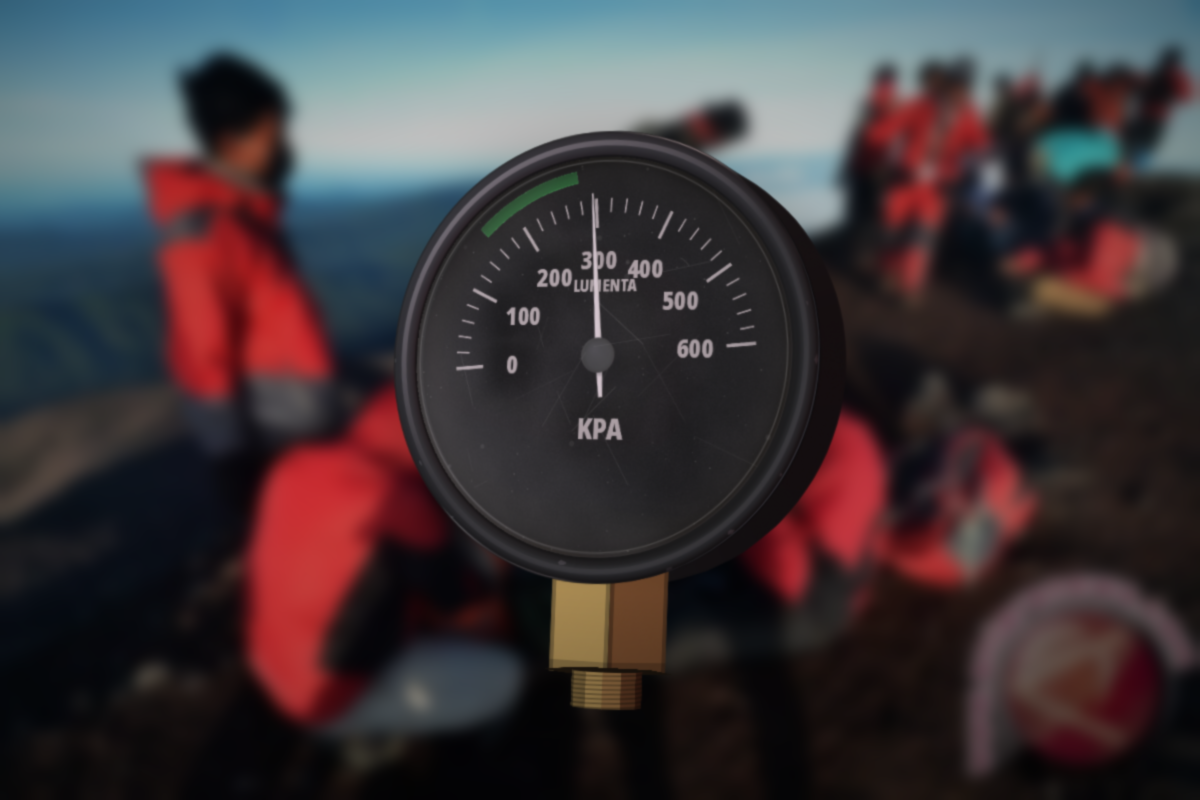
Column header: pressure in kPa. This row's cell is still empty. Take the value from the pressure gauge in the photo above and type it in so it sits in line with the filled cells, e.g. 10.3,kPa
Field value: 300,kPa
